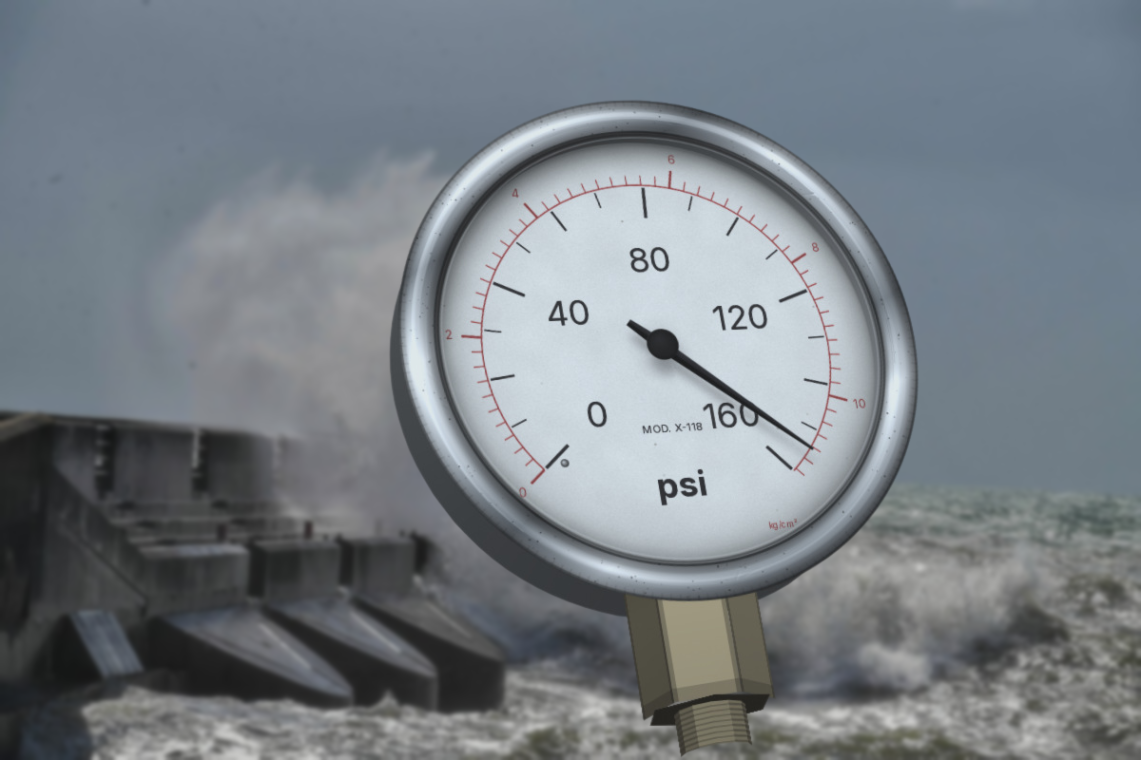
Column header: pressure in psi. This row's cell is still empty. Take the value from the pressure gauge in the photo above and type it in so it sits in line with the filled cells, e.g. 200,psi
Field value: 155,psi
